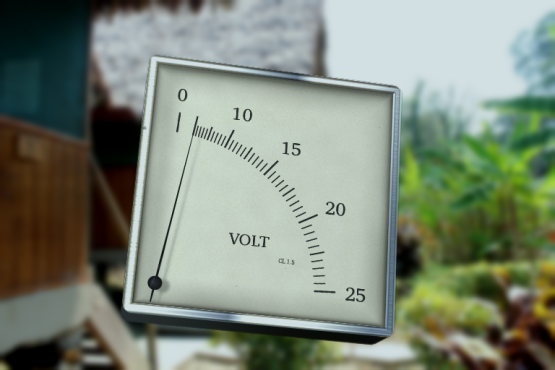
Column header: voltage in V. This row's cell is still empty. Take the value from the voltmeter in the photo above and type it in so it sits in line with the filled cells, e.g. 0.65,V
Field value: 5,V
